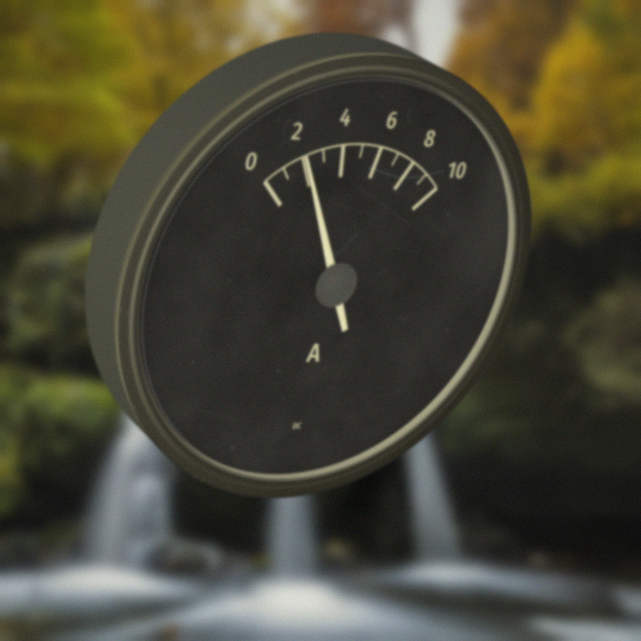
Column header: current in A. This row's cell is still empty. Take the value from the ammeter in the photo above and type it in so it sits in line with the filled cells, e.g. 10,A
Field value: 2,A
